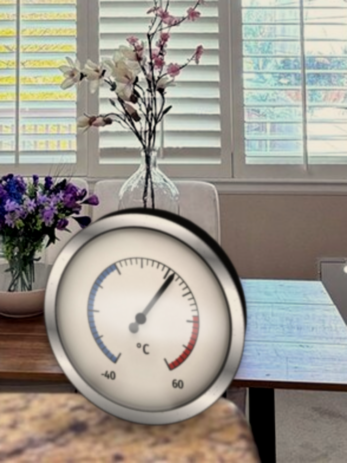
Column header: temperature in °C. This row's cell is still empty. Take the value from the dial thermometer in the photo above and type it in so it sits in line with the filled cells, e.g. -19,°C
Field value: 22,°C
